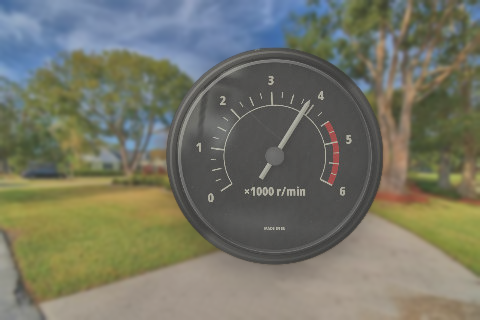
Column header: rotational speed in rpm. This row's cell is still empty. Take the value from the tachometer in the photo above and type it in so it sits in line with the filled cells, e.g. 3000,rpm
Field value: 3875,rpm
